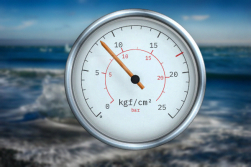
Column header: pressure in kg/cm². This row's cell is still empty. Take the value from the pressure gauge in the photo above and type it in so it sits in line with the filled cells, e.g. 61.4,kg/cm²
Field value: 8.5,kg/cm²
